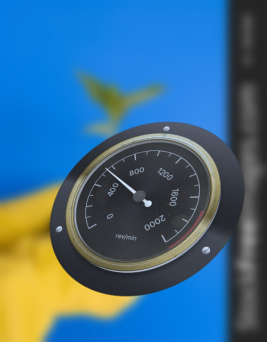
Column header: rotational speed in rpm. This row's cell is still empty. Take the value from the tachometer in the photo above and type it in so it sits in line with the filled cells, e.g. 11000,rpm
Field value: 550,rpm
